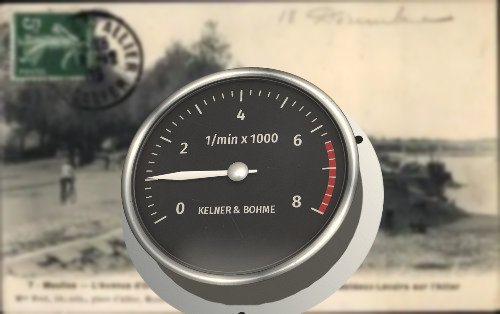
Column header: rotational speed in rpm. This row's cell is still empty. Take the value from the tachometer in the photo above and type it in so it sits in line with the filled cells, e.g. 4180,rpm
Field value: 1000,rpm
